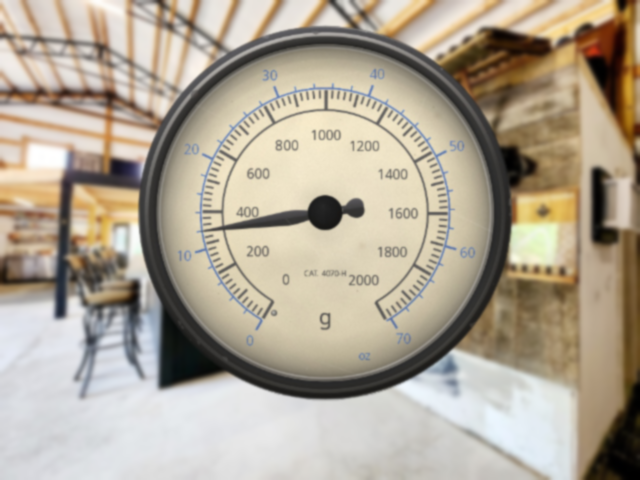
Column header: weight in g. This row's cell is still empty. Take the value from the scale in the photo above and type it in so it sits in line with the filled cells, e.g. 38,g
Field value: 340,g
